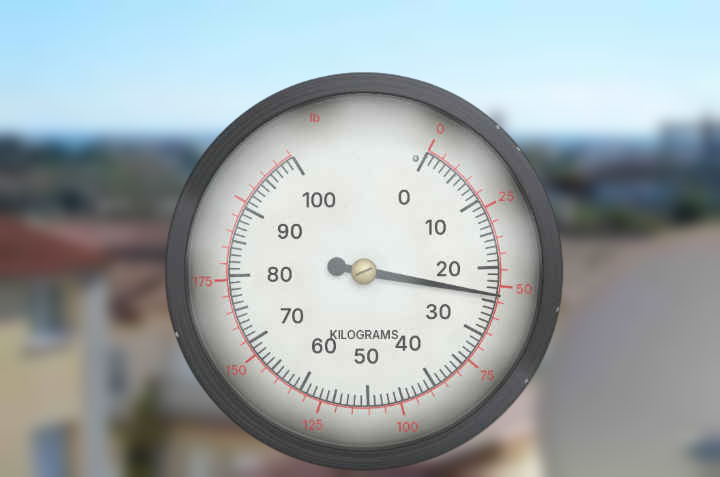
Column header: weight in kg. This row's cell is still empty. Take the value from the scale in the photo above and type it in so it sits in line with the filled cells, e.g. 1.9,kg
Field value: 24,kg
